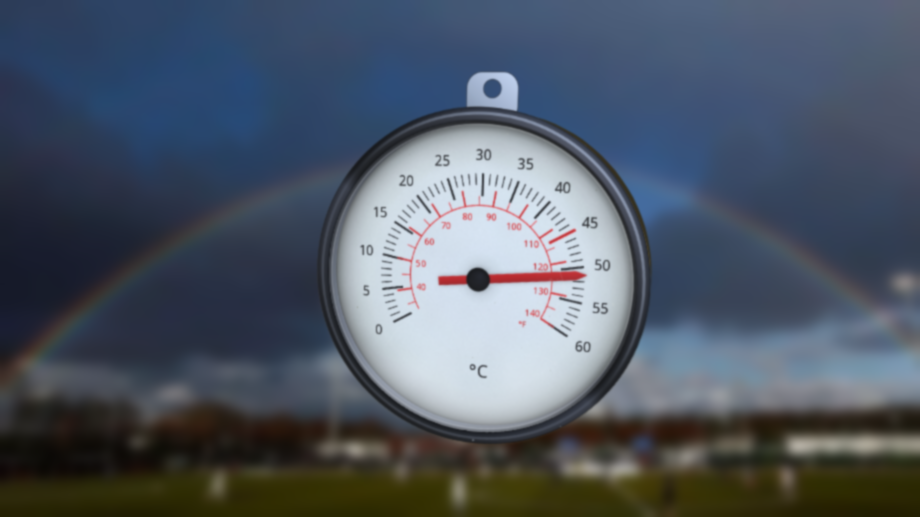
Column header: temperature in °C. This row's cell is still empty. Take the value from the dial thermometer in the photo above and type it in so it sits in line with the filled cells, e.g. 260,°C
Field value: 51,°C
